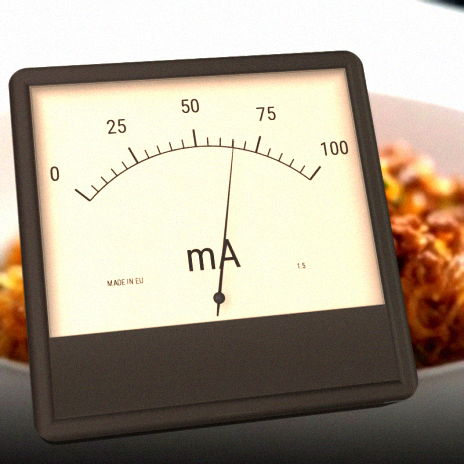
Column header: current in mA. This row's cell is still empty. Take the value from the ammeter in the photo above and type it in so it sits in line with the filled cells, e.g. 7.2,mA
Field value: 65,mA
